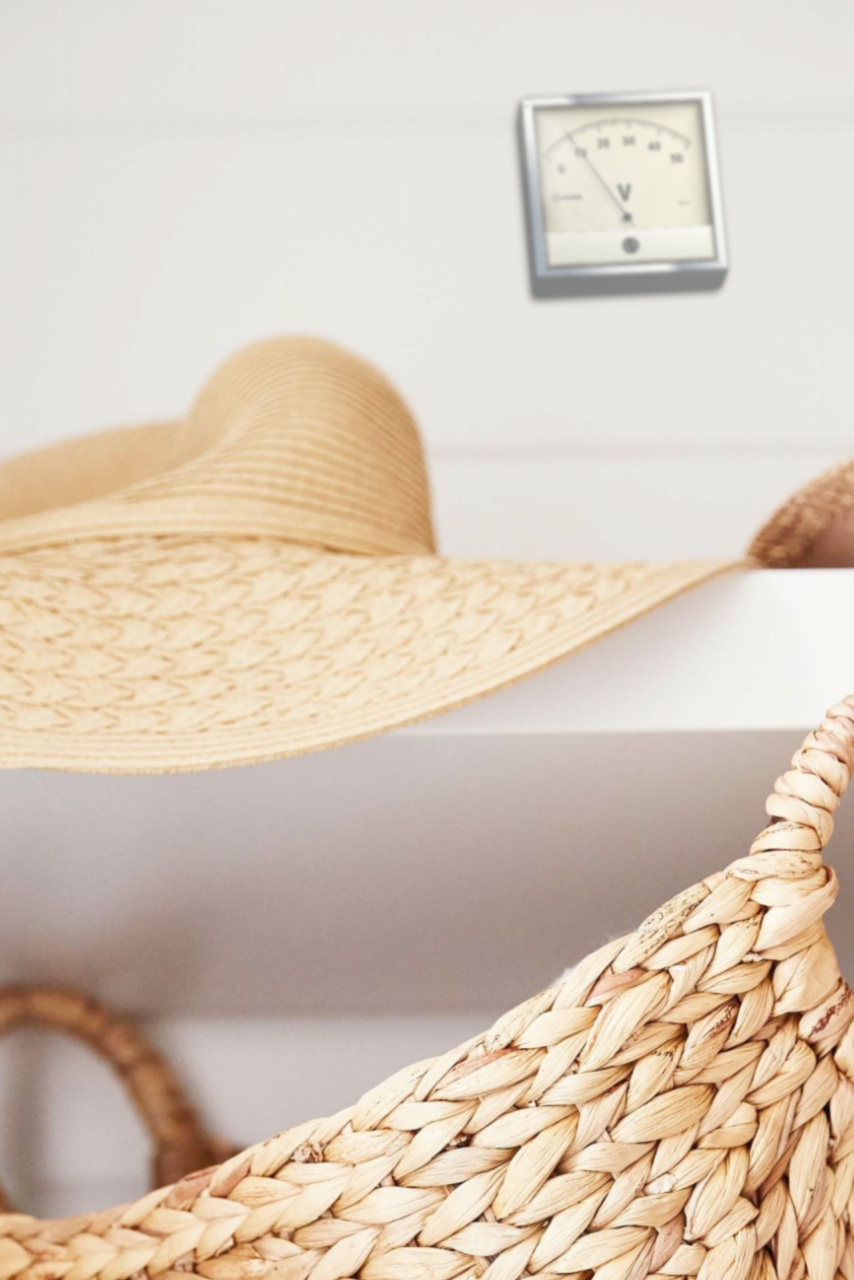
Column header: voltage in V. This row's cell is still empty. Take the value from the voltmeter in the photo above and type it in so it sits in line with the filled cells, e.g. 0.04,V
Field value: 10,V
